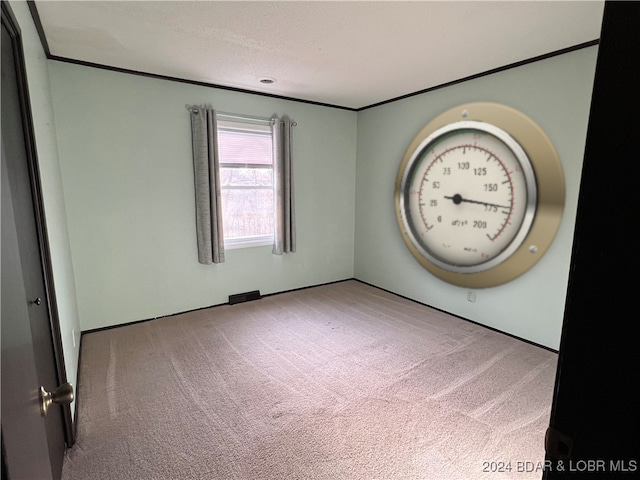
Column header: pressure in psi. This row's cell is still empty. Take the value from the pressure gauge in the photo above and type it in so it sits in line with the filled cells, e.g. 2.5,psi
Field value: 170,psi
